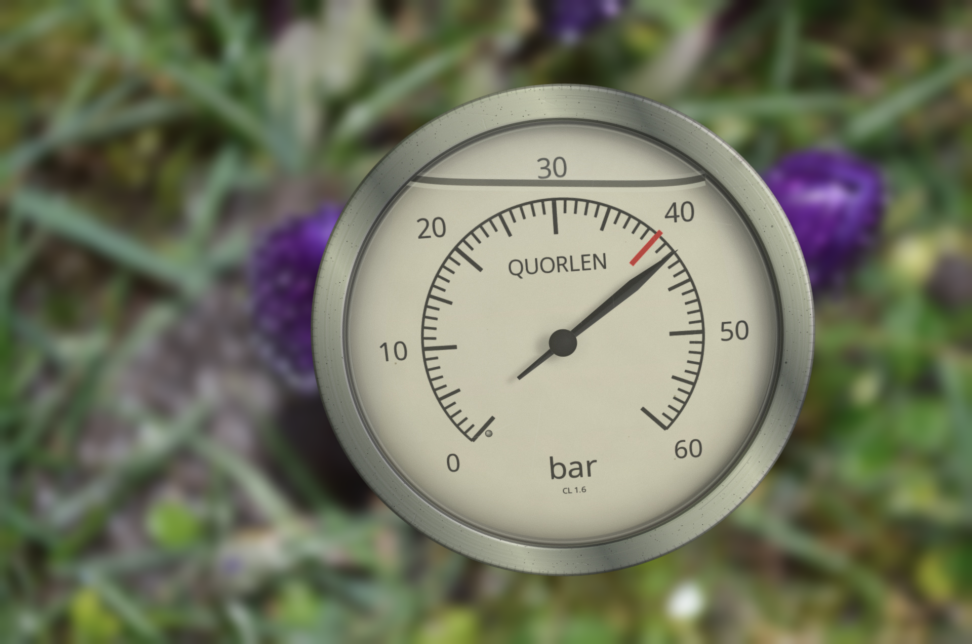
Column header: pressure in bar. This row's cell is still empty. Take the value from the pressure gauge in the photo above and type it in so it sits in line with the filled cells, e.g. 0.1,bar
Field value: 42,bar
